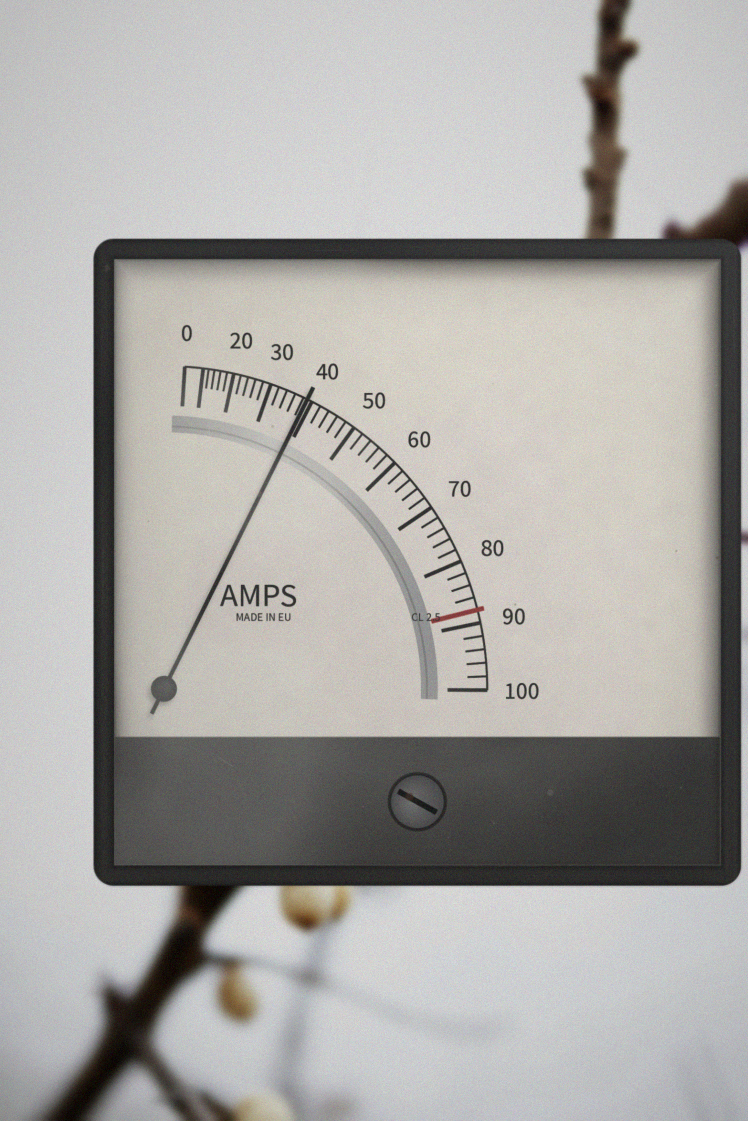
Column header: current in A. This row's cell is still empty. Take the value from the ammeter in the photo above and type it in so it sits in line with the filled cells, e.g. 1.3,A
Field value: 39,A
